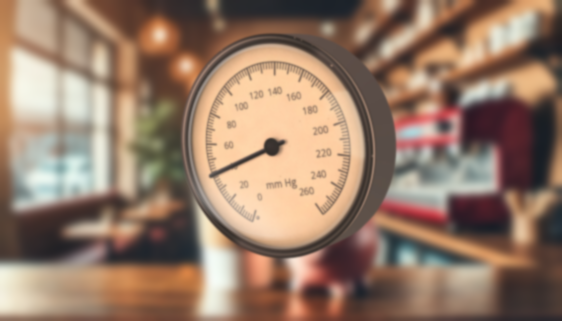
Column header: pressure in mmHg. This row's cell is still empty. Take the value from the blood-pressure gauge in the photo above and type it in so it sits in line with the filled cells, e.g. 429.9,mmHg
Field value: 40,mmHg
